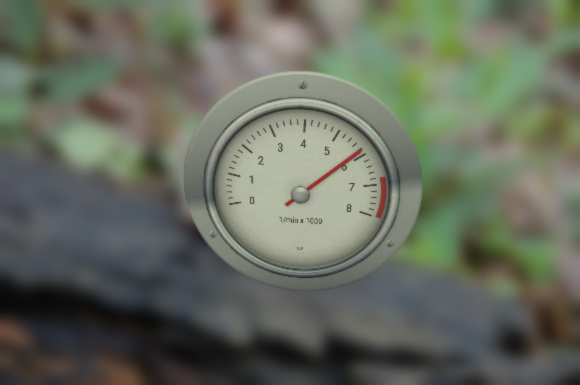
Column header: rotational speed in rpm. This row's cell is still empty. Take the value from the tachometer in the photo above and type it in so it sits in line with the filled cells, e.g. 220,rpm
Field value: 5800,rpm
